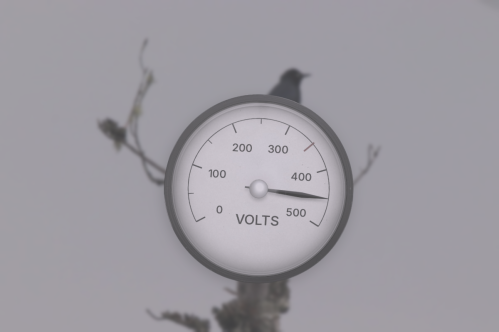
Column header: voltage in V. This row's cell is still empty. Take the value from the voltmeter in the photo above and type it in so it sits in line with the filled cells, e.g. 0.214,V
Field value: 450,V
